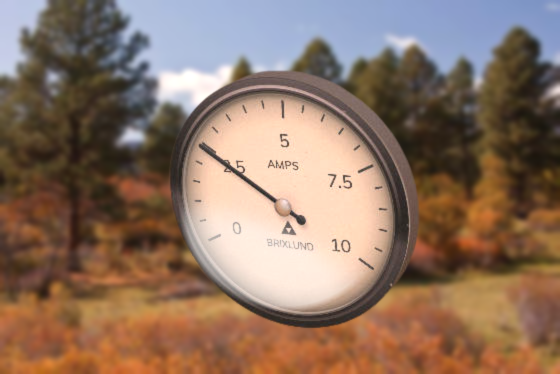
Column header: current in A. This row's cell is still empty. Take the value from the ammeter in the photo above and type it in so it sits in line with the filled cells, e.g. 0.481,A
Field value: 2.5,A
